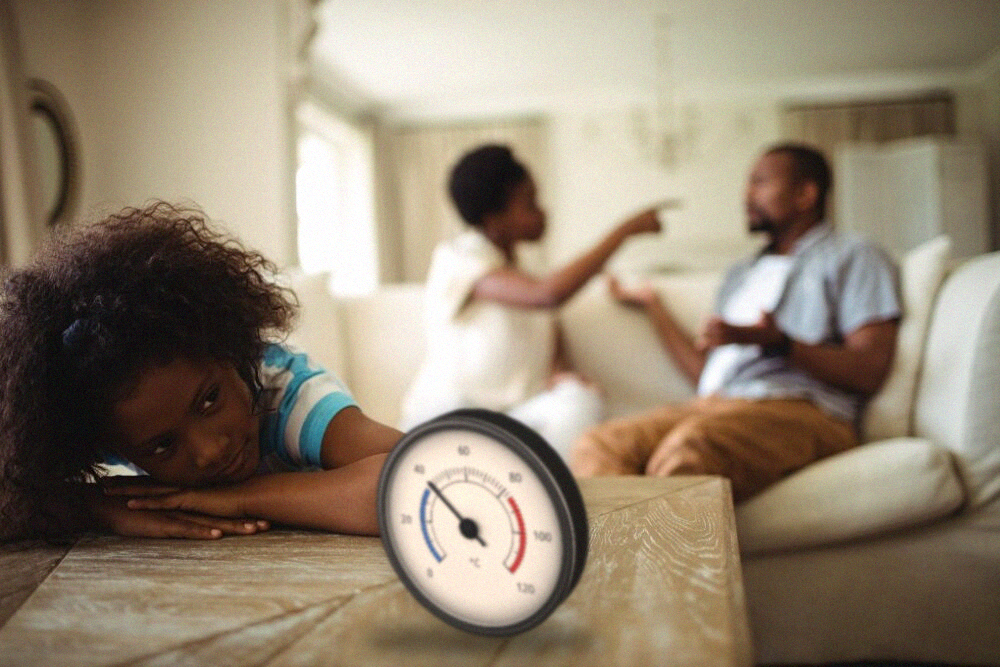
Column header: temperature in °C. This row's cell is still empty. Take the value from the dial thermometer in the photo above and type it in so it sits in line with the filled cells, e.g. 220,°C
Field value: 40,°C
